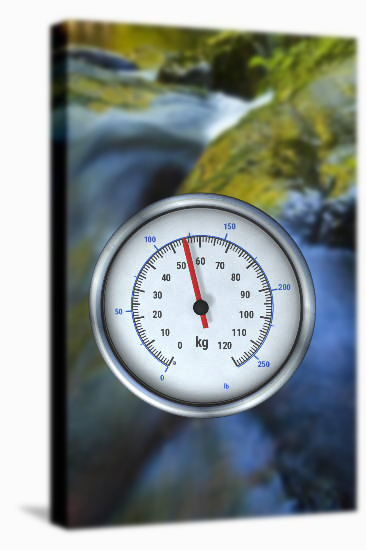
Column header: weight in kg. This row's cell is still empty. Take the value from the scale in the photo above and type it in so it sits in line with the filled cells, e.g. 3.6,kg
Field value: 55,kg
